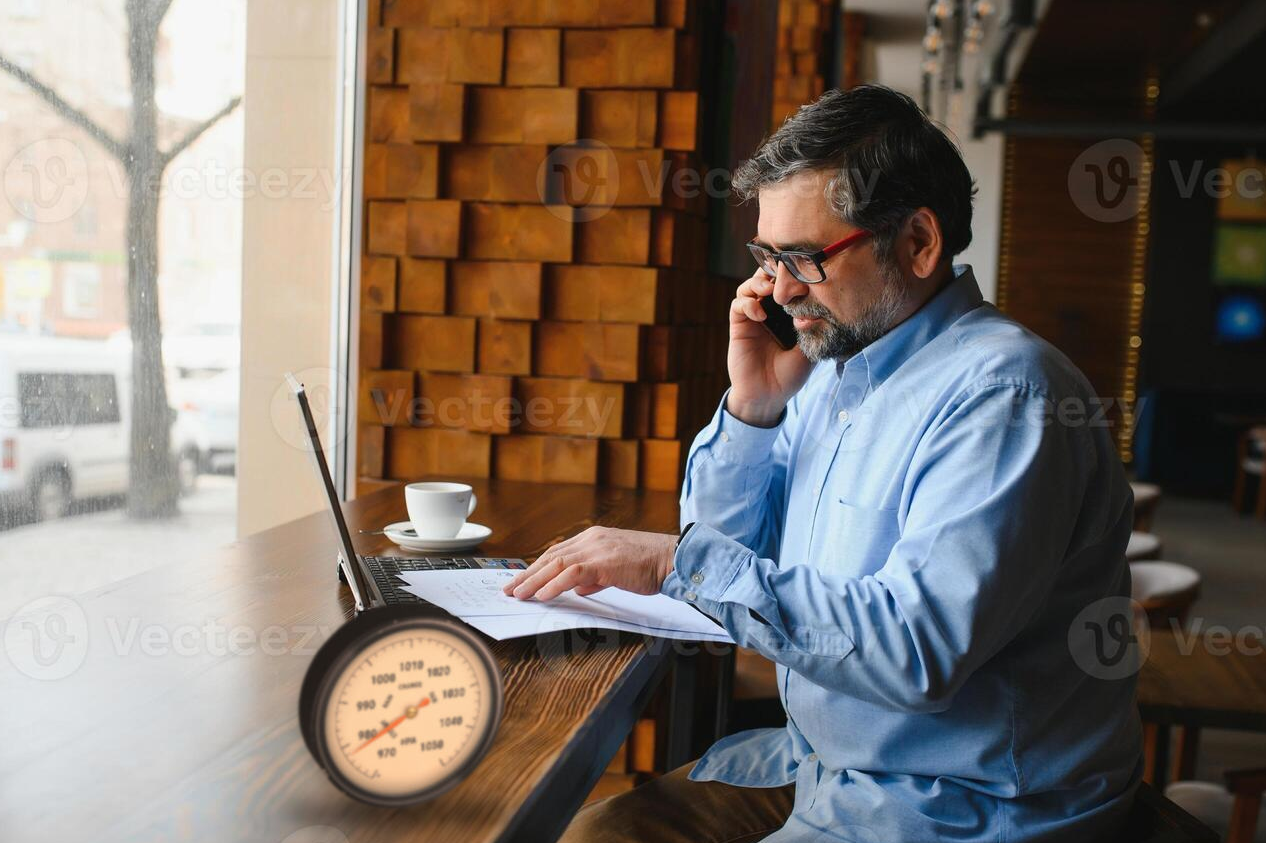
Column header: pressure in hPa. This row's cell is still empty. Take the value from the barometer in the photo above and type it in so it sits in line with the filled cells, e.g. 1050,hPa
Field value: 978,hPa
